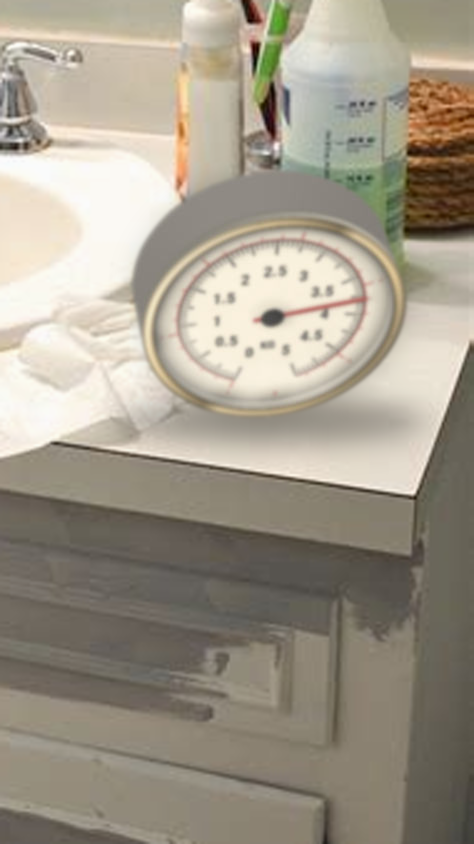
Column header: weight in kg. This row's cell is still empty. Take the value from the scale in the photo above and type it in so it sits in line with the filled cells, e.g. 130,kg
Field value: 3.75,kg
